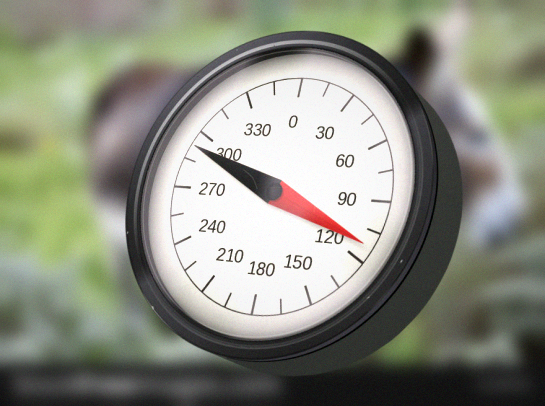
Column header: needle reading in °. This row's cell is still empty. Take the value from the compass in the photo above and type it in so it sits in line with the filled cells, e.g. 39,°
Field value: 112.5,°
